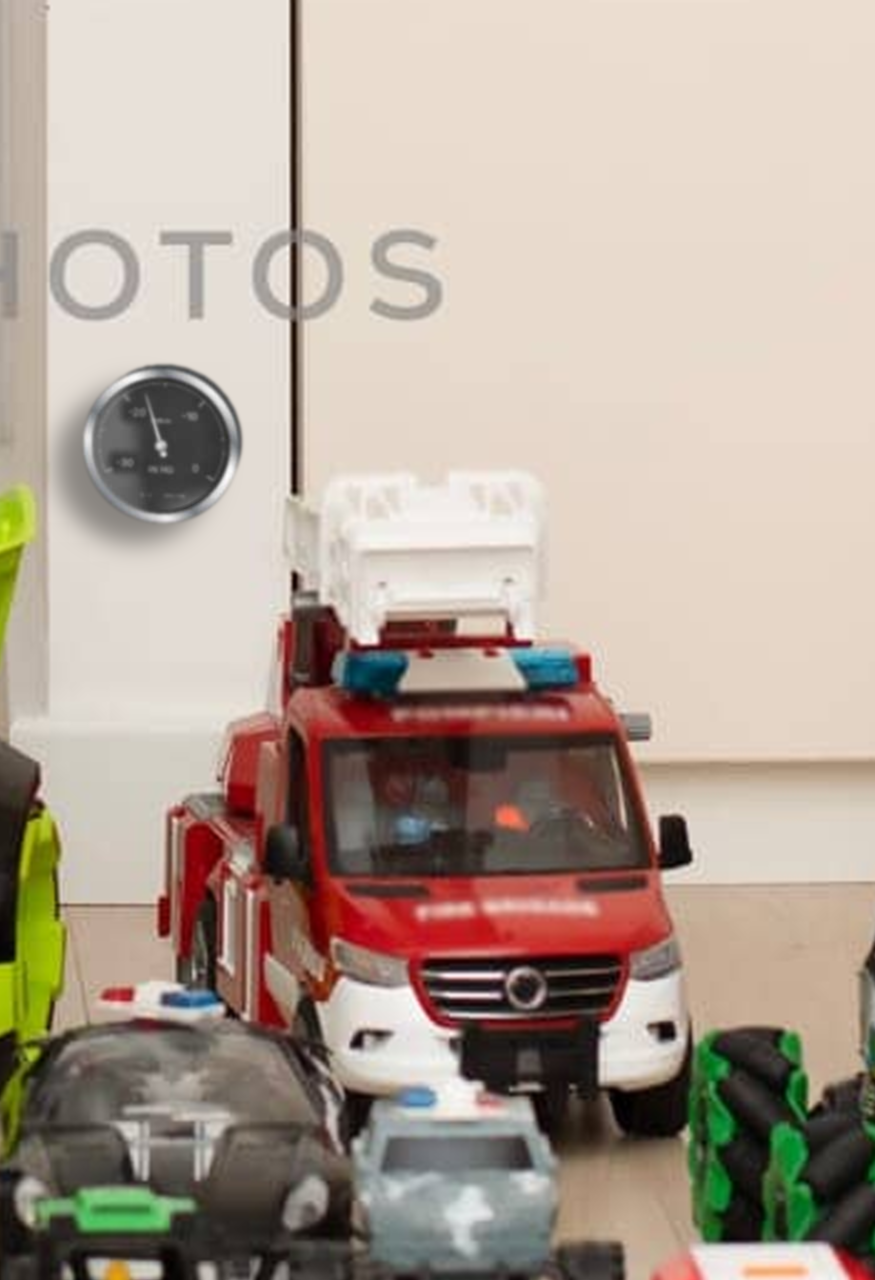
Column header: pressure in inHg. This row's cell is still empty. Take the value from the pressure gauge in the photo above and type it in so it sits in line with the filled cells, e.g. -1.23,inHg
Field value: -17.5,inHg
